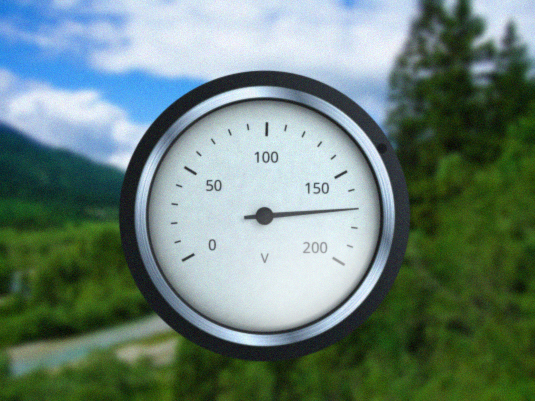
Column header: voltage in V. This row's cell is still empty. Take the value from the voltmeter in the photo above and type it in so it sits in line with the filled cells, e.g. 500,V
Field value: 170,V
